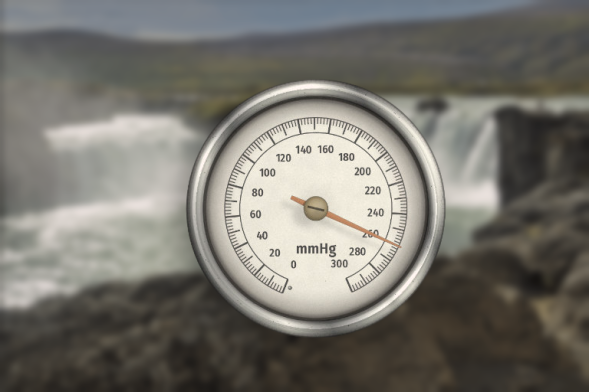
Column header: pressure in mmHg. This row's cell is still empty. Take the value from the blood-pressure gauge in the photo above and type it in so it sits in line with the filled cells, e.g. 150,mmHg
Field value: 260,mmHg
